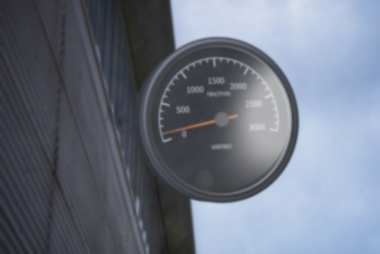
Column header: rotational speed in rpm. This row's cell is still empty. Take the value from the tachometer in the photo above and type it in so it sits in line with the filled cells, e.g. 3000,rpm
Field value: 100,rpm
